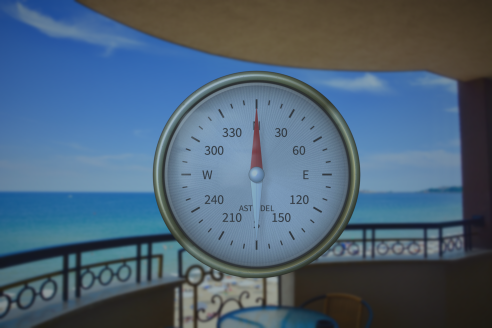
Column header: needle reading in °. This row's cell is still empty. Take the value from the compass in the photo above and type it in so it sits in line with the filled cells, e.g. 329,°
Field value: 0,°
